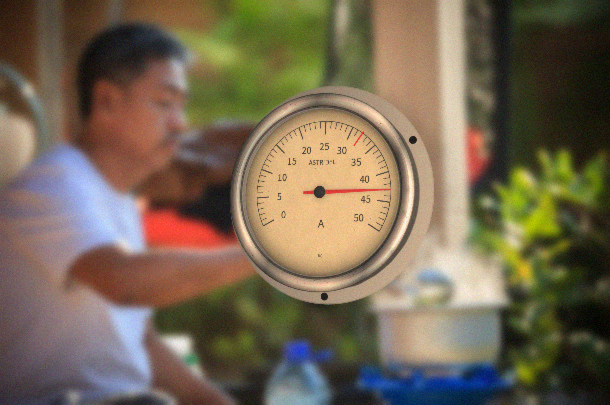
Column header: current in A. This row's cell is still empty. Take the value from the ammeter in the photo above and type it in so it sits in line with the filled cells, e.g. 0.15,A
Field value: 43,A
